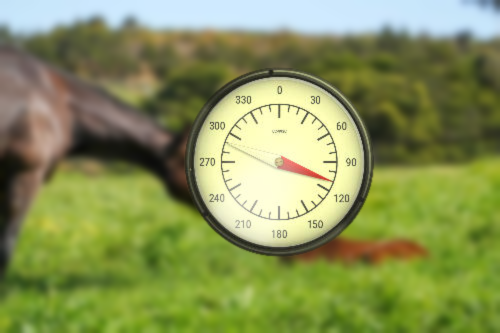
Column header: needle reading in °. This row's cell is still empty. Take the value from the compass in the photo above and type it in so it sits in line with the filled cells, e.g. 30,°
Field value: 110,°
